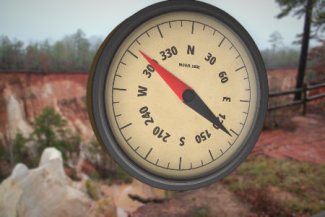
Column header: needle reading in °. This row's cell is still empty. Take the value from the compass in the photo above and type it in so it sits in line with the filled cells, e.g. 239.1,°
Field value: 305,°
